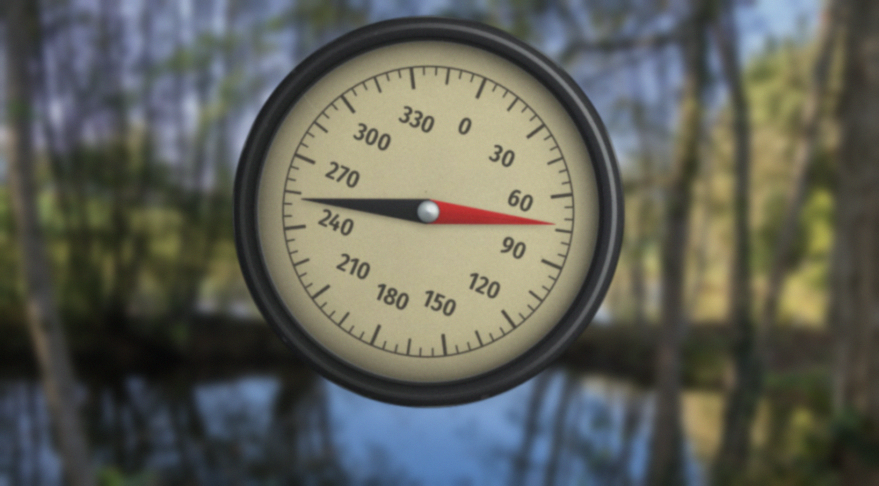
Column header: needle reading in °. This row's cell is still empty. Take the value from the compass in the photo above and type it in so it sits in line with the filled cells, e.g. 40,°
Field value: 72.5,°
